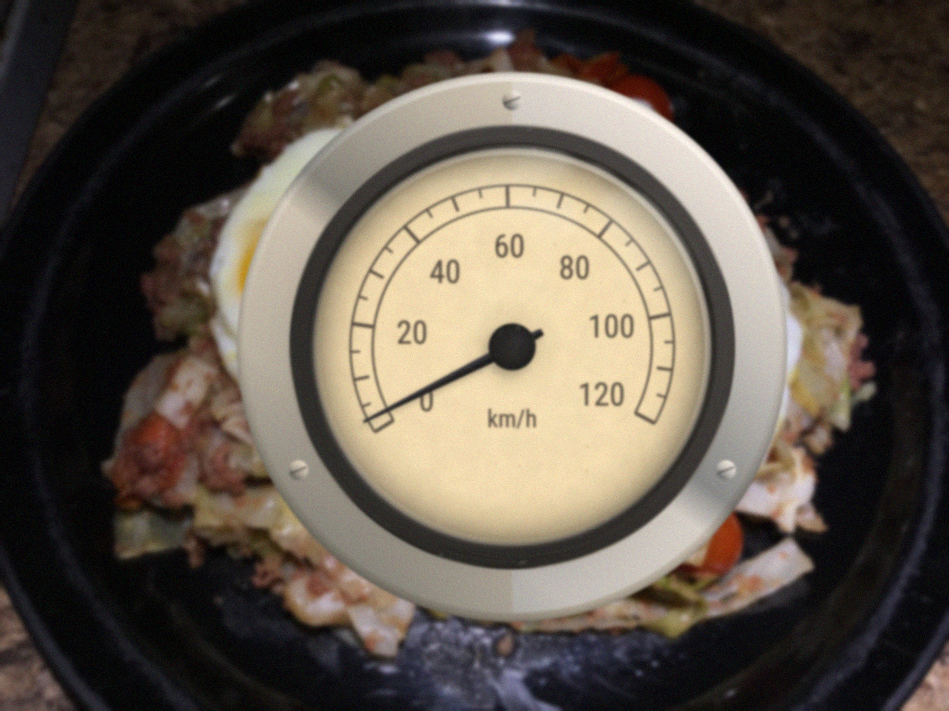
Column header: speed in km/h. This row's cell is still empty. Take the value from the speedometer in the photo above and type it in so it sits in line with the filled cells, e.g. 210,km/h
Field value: 2.5,km/h
